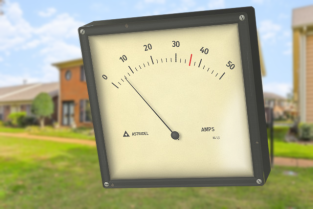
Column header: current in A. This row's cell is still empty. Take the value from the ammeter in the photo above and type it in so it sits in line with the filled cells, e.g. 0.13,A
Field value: 6,A
